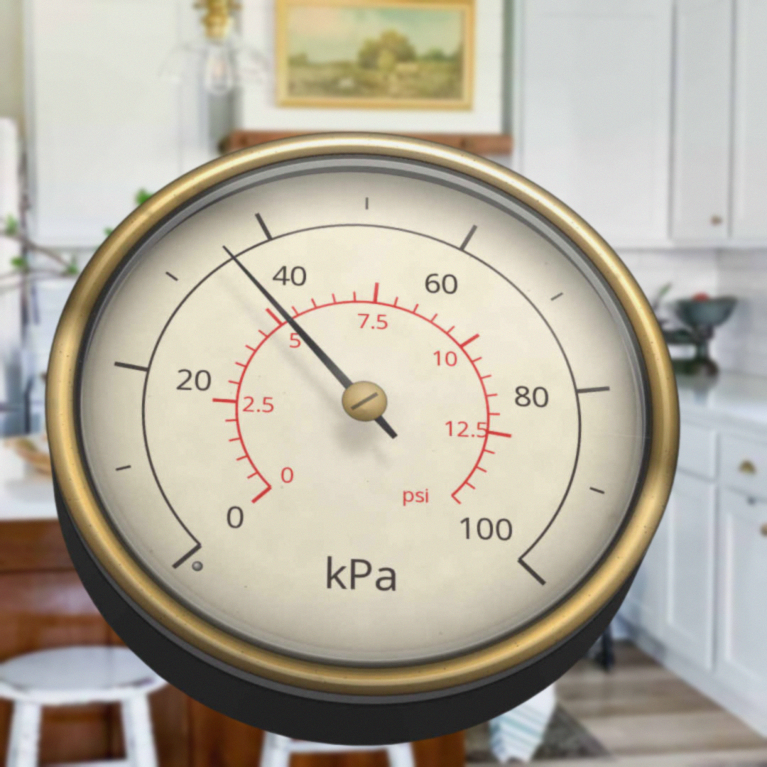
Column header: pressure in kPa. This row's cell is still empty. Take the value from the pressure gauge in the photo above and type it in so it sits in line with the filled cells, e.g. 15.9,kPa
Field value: 35,kPa
